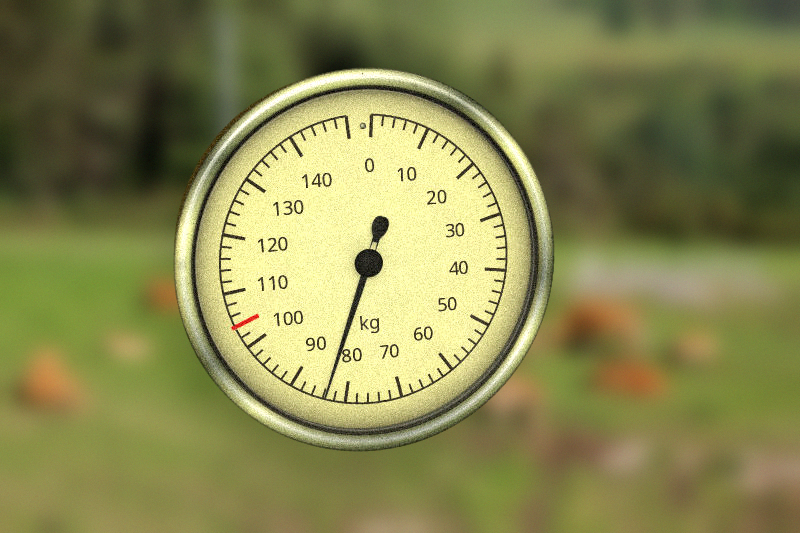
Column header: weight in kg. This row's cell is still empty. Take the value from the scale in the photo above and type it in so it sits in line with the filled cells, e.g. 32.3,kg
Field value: 84,kg
